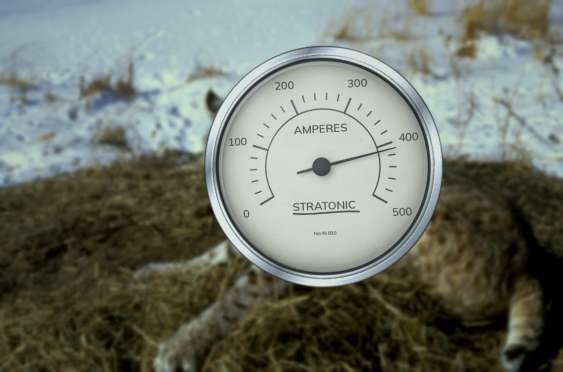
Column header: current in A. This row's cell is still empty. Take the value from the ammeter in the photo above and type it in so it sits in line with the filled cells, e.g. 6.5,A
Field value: 410,A
